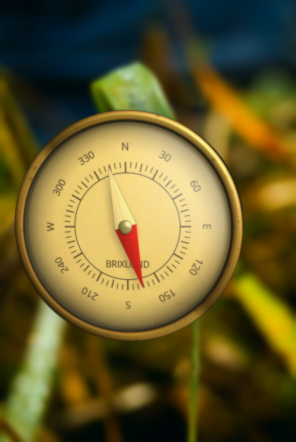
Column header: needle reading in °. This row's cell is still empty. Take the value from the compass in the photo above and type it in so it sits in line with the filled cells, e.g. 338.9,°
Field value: 165,°
